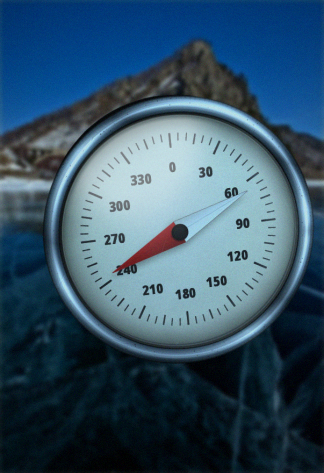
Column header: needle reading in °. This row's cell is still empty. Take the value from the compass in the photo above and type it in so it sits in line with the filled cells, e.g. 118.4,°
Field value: 245,°
